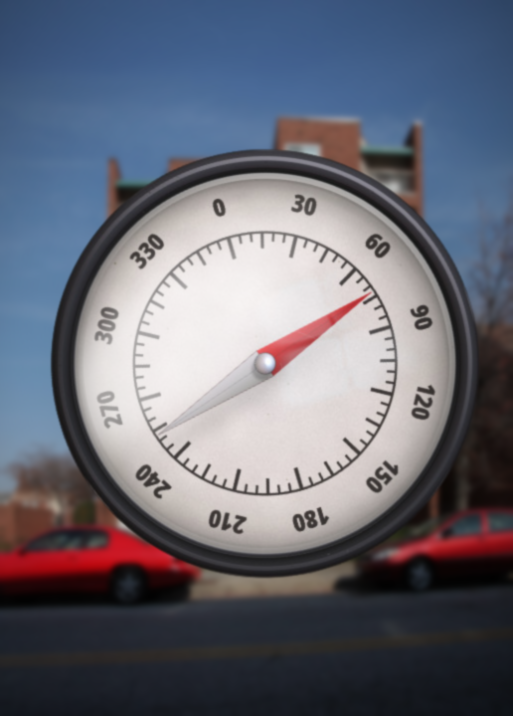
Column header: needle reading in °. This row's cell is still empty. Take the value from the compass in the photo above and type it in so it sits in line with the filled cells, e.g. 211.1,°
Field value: 72.5,°
